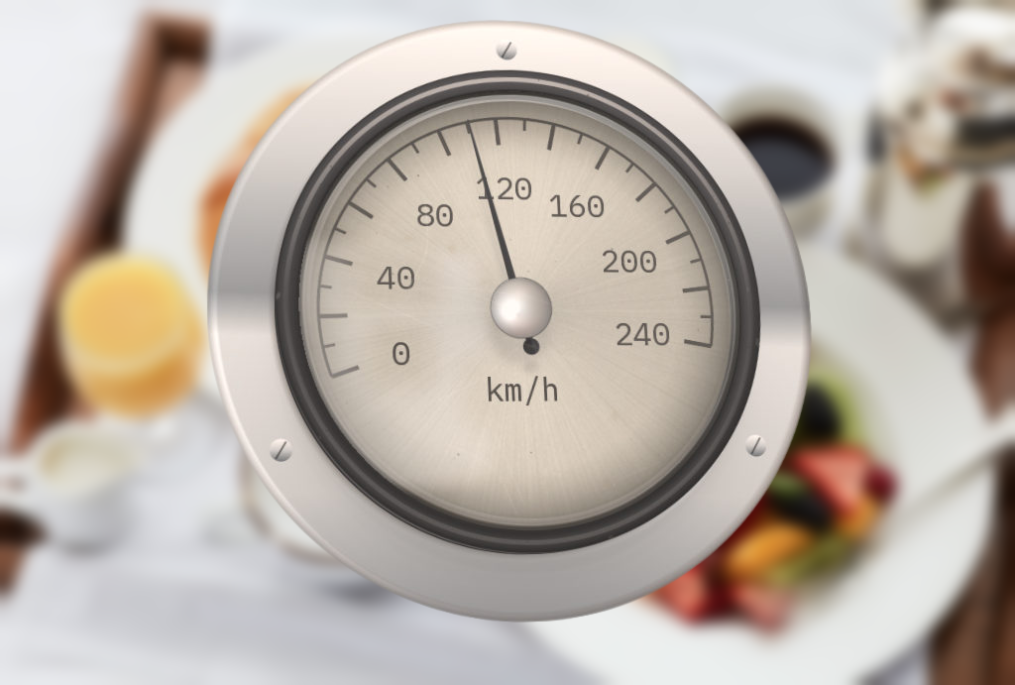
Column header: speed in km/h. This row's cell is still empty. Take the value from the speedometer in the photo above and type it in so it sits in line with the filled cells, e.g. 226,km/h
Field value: 110,km/h
